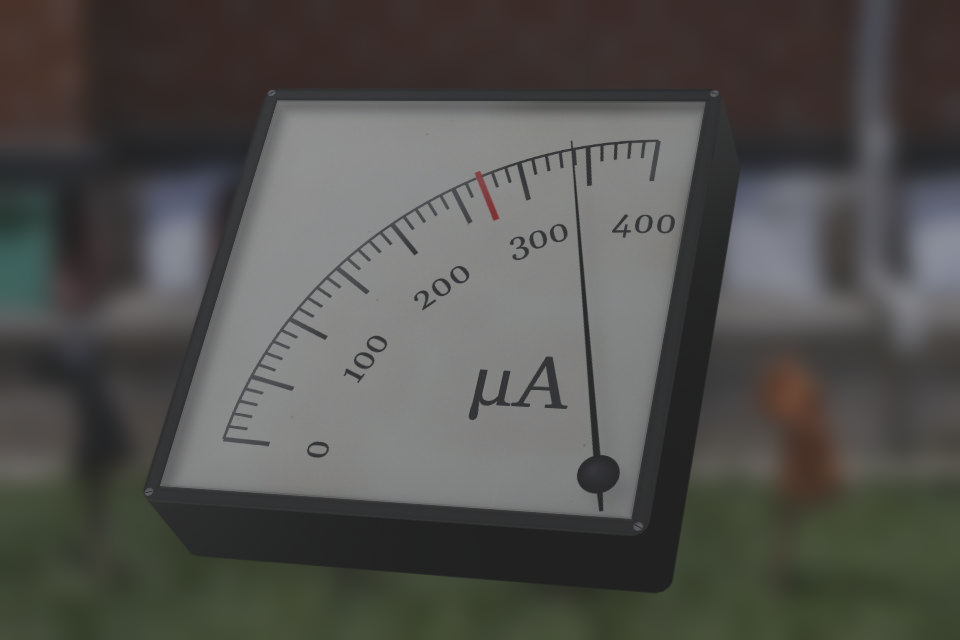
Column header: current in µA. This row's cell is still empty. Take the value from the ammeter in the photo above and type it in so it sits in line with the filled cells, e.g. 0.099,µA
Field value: 340,µA
